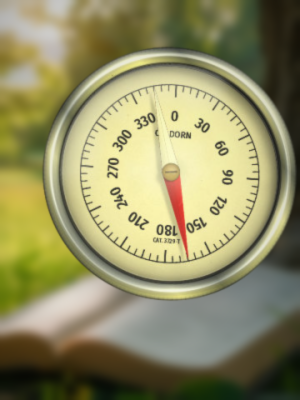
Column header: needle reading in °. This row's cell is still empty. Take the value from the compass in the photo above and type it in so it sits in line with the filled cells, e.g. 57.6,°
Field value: 165,°
